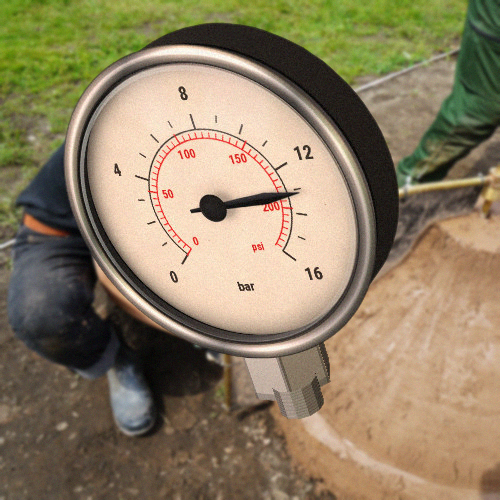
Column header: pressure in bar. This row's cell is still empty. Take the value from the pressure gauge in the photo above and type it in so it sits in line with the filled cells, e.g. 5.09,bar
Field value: 13,bar
